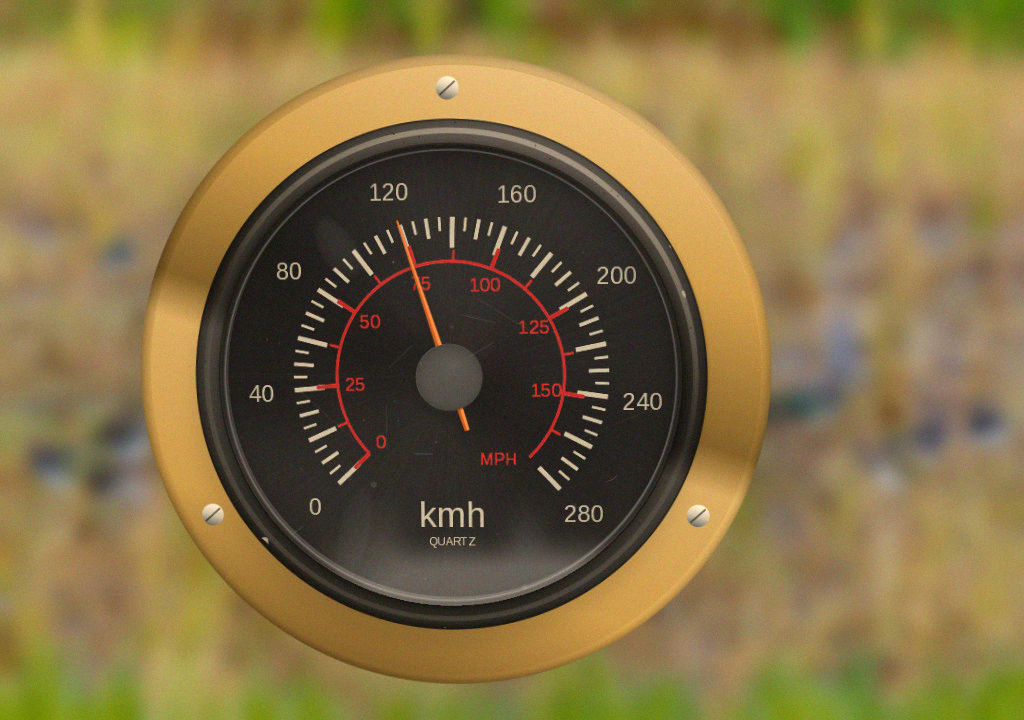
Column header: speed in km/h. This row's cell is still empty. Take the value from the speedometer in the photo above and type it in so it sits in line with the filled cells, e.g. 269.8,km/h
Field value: 120,km/h
